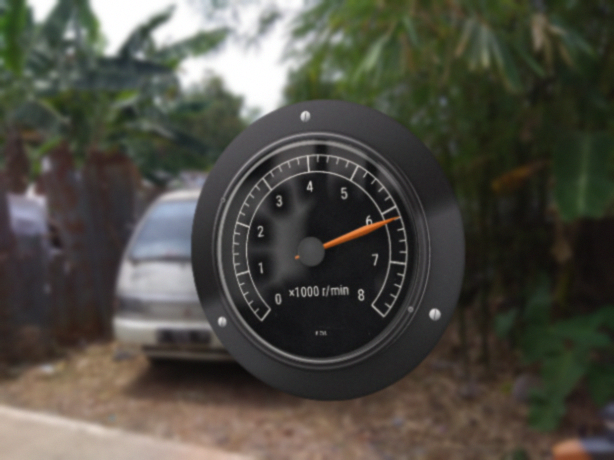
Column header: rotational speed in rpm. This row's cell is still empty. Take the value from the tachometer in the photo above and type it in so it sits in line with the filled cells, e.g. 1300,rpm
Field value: 6200,rpm
